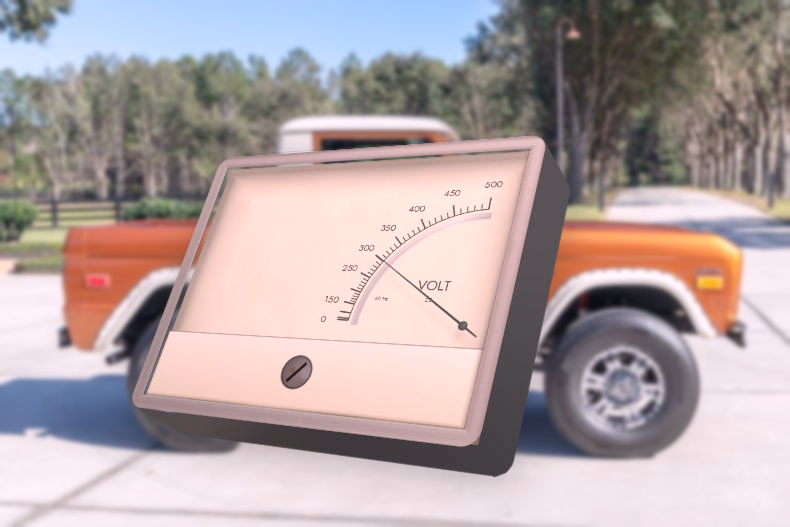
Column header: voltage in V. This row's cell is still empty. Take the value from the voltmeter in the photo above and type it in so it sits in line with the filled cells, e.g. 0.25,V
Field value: 300,V
